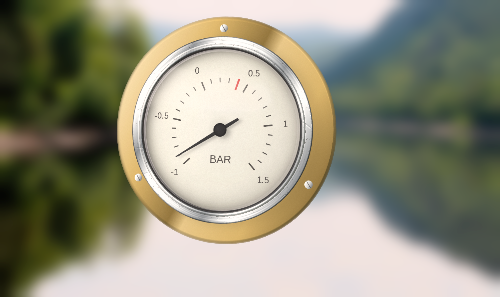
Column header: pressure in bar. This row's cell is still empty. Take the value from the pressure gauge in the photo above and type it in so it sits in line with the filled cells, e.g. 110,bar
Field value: -0.9,bar
